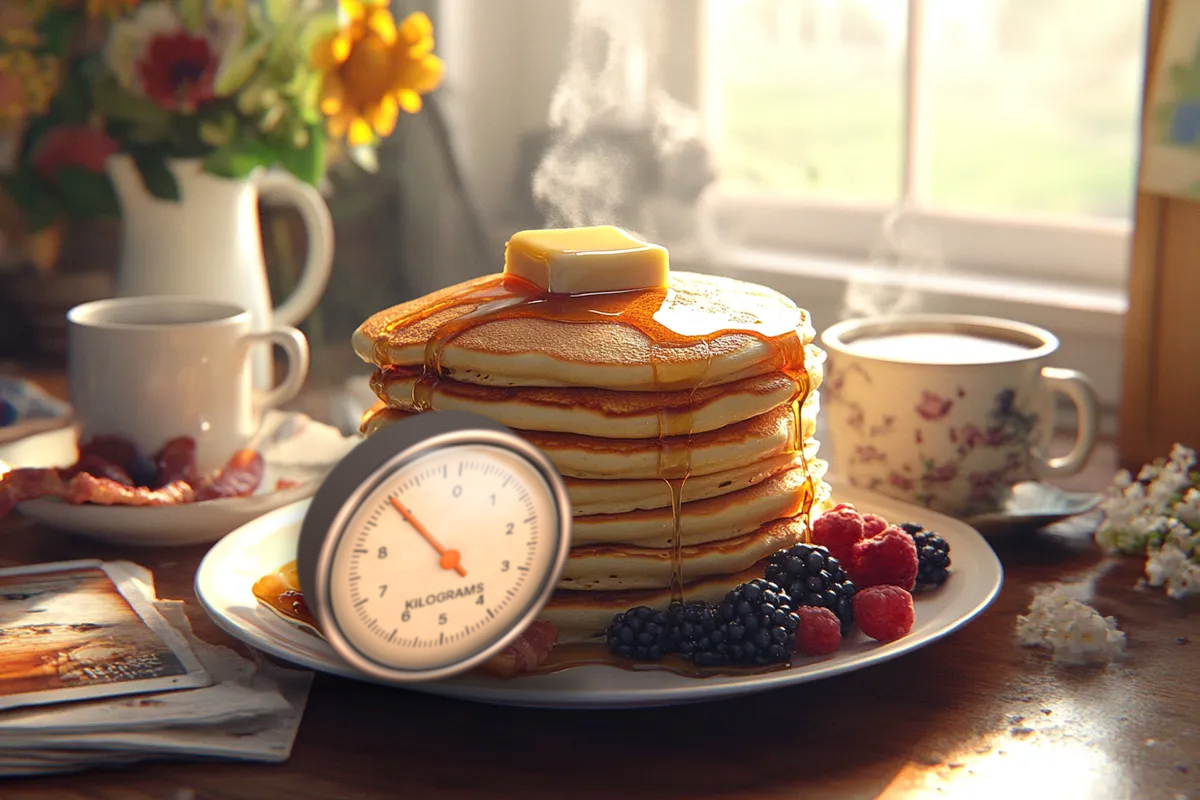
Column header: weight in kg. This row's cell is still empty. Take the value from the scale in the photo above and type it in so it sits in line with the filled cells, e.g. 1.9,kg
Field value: 9,kg
